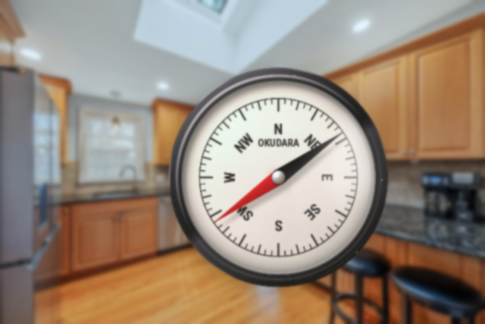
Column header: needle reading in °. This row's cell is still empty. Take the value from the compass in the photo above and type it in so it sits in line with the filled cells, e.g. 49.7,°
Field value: 235,°
